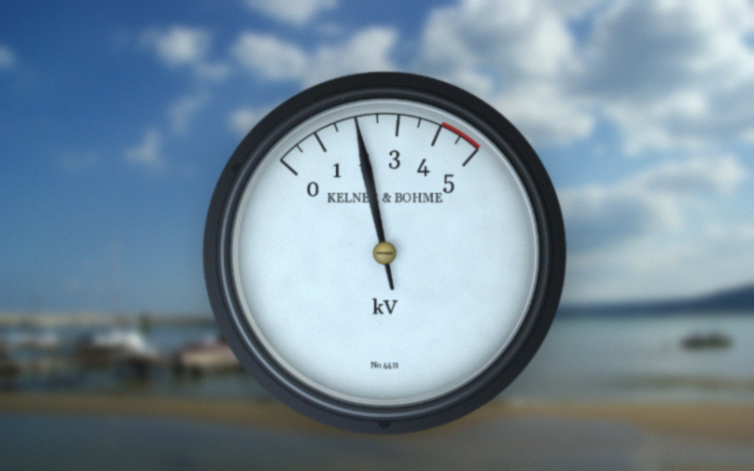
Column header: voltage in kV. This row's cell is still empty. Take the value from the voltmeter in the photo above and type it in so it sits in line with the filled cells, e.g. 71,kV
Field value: 2,kV
